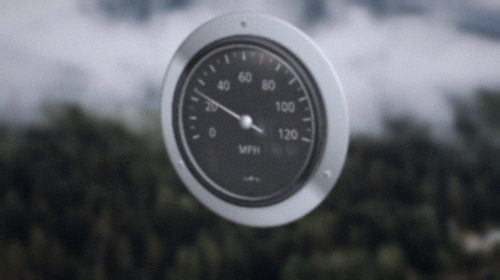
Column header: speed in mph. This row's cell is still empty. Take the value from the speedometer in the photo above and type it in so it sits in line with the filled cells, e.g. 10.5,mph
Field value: 25,mph
